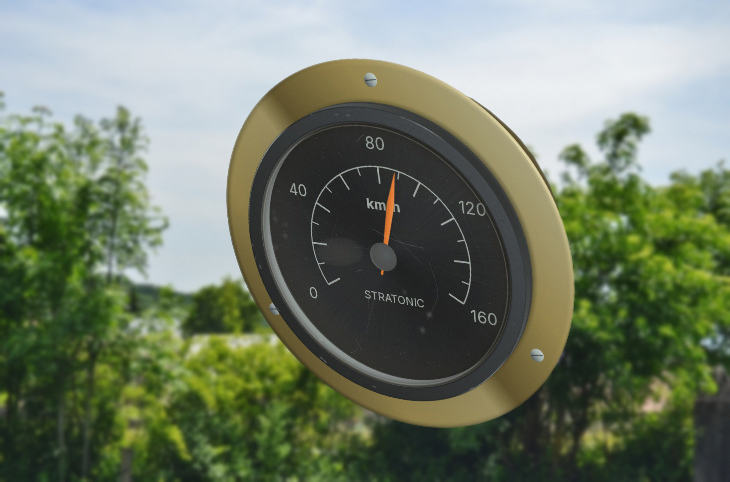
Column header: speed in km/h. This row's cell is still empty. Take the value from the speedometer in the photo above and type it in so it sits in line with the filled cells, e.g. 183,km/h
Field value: 90,km/h
